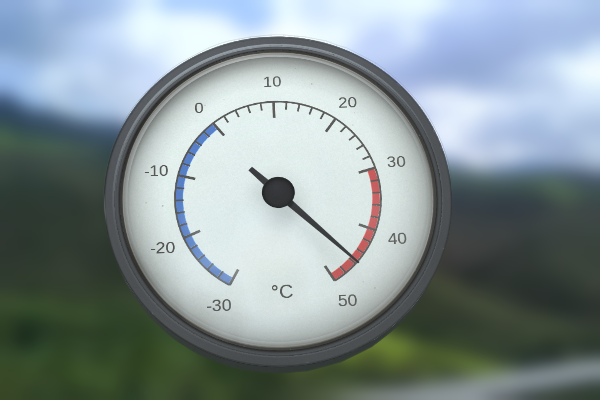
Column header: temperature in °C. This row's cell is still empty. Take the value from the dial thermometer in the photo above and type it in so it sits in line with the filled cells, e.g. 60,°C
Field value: 46,°C
